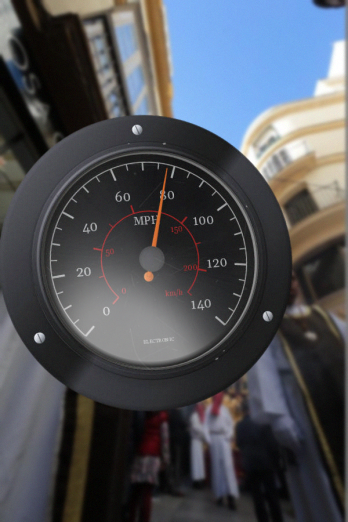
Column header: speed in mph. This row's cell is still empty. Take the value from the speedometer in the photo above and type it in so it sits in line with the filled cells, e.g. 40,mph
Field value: 77.5,mph
